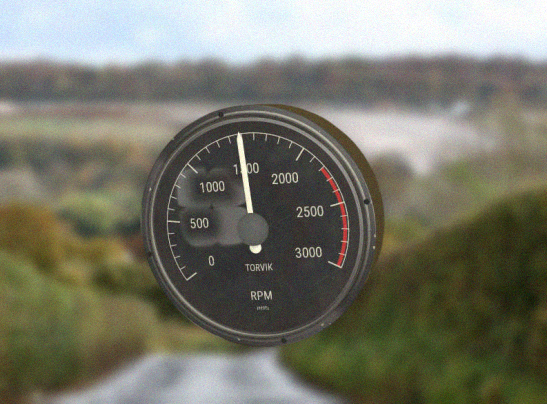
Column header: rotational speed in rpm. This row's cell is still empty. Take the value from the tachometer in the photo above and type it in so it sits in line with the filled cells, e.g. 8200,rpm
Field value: 1500,rpm
